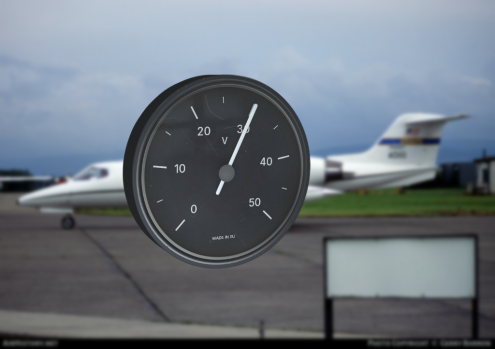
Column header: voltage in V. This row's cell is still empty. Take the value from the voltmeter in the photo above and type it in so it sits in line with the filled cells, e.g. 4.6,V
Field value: 30,V
